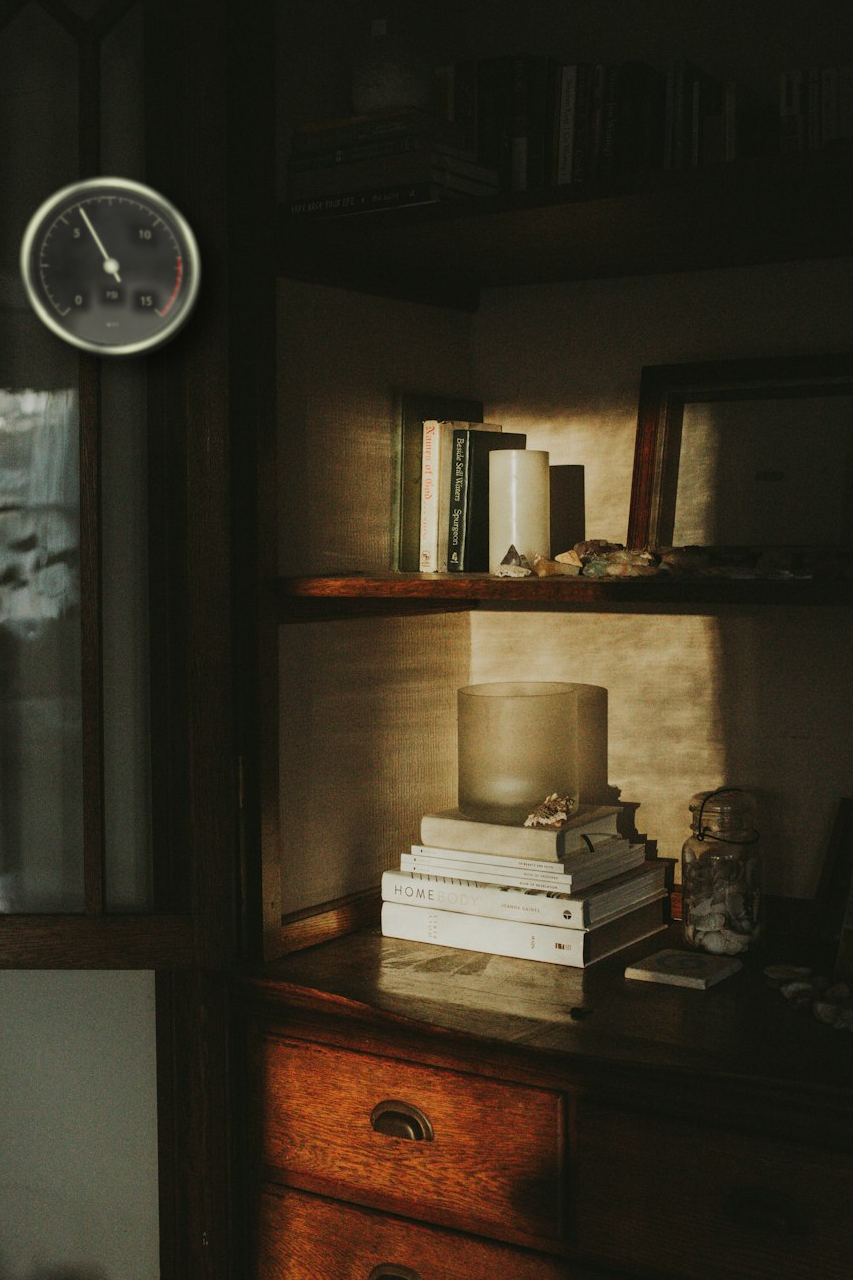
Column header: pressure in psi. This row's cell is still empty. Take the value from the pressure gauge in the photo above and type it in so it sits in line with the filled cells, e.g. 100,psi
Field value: 6,psi
